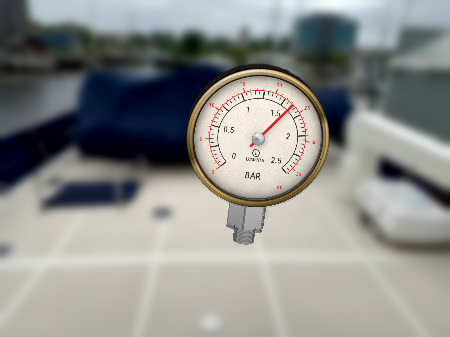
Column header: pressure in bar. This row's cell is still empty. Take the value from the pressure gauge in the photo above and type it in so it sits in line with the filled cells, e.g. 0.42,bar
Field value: 1.6,bar
